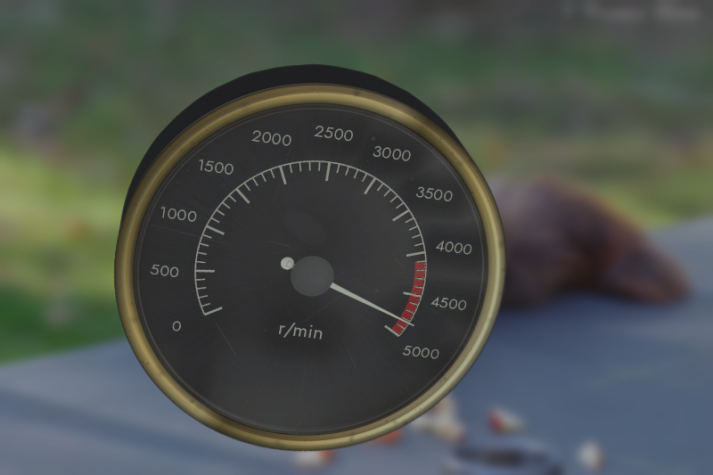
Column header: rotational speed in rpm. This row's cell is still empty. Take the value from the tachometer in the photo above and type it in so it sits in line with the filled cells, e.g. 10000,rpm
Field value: 4800,rpm
